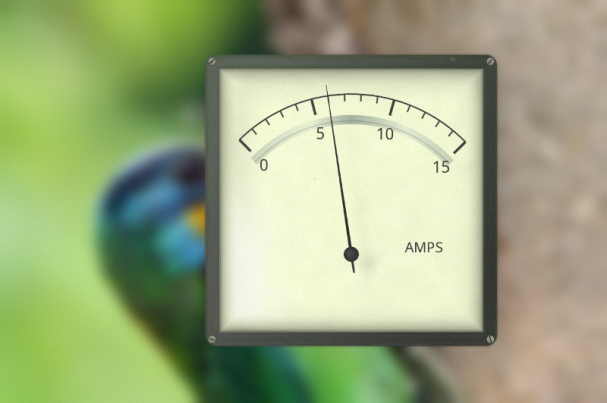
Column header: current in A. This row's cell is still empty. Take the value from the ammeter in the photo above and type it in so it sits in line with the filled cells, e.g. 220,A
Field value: 6,A
